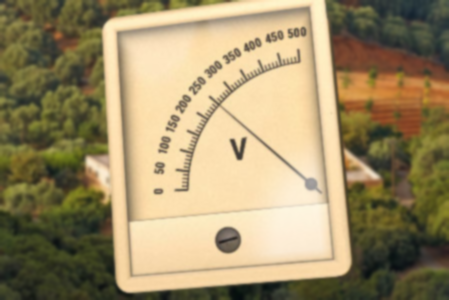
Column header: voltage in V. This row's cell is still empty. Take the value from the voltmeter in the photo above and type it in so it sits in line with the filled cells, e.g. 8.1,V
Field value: 250,V
